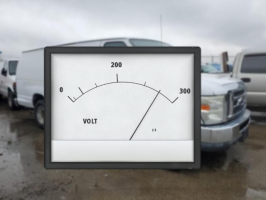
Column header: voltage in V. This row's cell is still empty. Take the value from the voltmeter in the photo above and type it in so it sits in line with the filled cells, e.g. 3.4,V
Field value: 275,V
